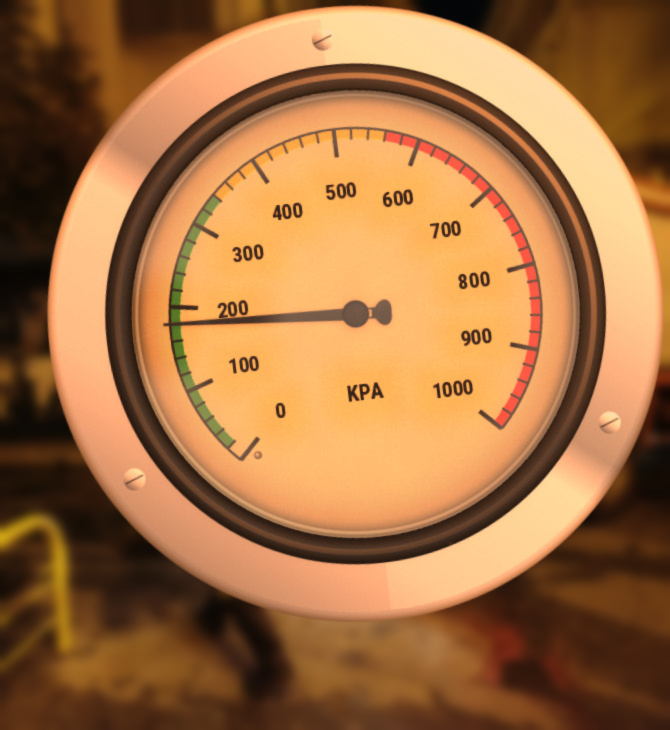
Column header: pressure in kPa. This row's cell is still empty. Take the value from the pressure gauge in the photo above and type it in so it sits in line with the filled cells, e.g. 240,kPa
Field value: 180,kPa
